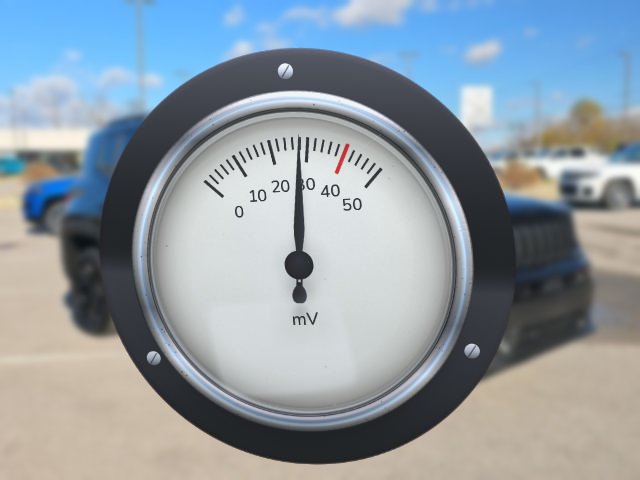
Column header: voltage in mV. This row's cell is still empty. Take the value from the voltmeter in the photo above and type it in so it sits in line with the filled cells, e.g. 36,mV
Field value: 28,mV
